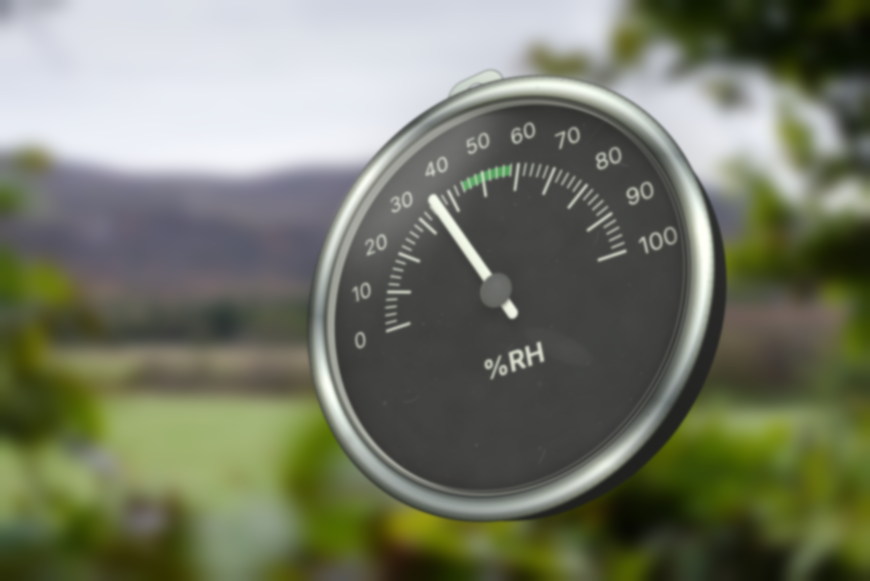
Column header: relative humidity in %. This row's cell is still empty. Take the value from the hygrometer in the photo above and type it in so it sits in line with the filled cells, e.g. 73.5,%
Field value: 36,%
